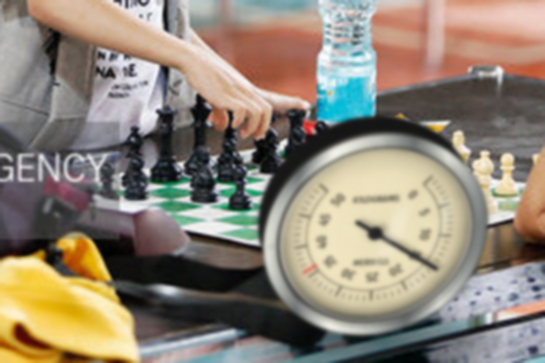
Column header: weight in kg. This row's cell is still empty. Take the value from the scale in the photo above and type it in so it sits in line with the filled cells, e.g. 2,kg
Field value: 15,kg
